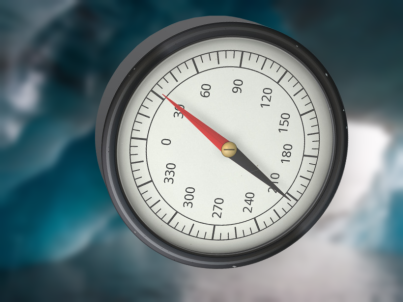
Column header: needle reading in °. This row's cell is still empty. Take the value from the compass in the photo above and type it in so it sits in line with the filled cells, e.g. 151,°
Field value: 32.5,°
